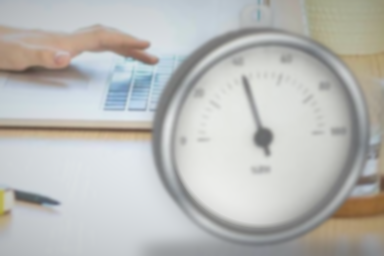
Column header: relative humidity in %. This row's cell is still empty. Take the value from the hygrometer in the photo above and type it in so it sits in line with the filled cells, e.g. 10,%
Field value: 40,%
